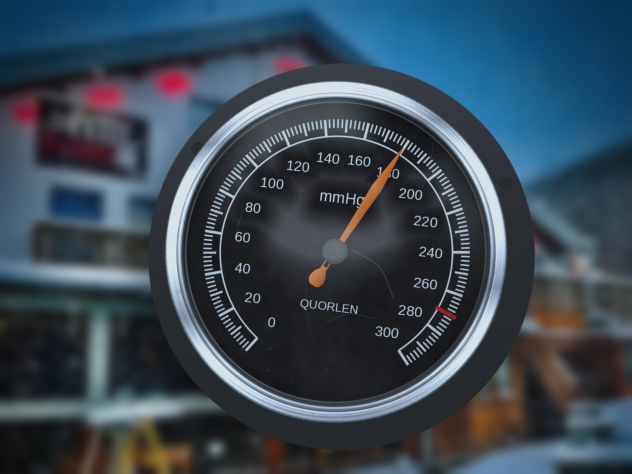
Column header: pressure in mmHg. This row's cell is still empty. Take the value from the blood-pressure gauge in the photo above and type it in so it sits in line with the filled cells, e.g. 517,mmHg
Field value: 180,mmHg
